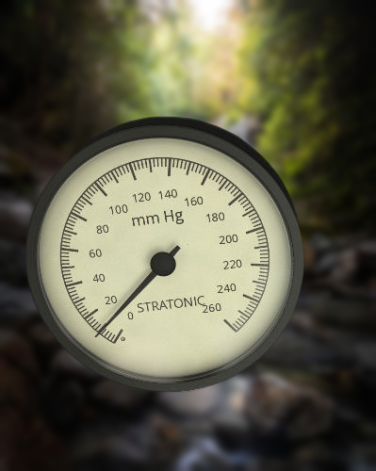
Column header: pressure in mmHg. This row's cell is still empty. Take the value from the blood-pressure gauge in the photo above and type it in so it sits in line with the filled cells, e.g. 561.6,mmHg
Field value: 10,mmHg
